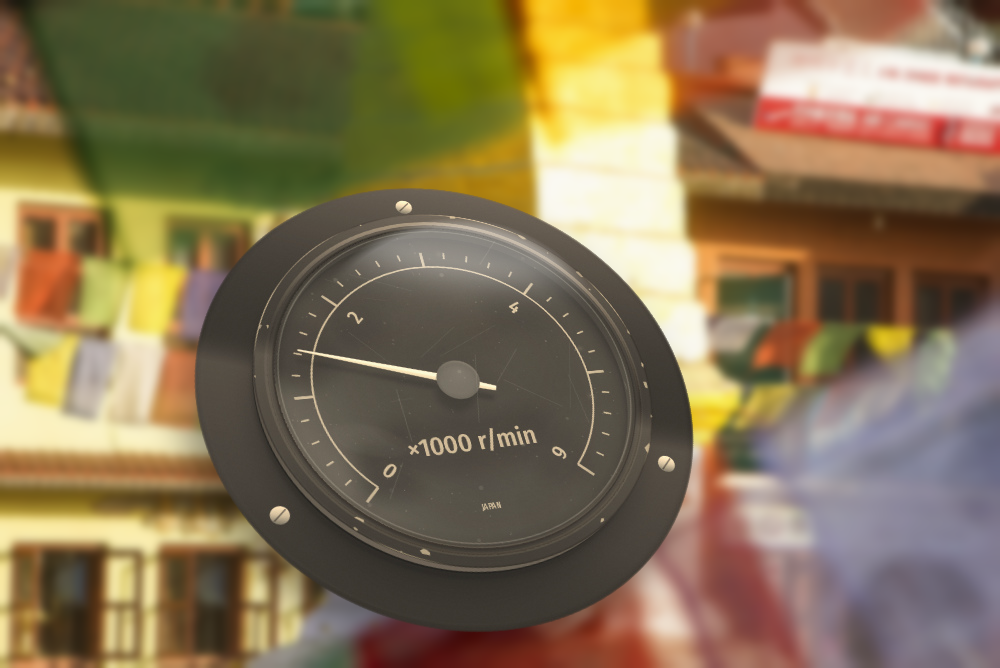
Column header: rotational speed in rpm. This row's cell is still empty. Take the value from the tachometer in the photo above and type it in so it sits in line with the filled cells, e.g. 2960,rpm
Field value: 1400,rpm
